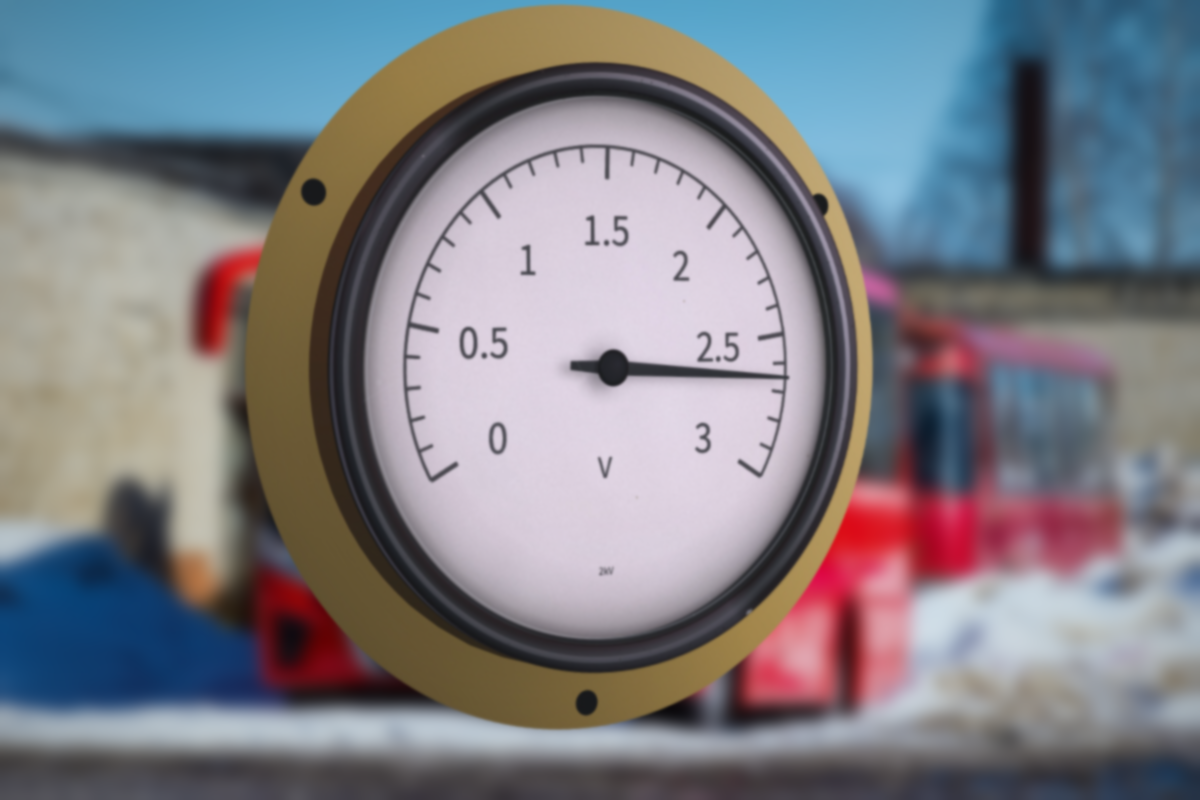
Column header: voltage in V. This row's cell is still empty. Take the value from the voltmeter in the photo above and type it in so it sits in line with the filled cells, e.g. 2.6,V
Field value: 2.65,V
